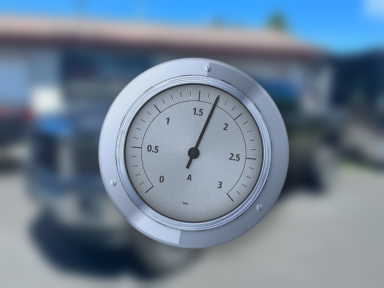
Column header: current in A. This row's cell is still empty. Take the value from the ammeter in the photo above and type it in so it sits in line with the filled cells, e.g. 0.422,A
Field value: 1.7,A
